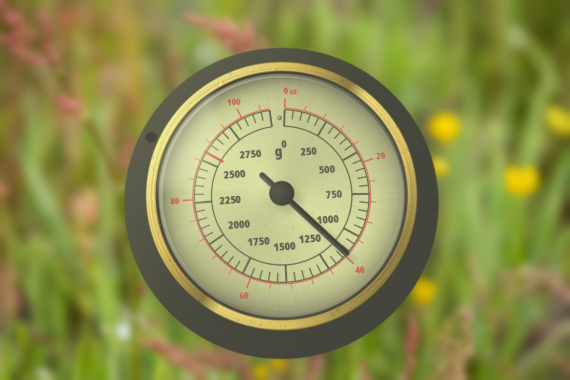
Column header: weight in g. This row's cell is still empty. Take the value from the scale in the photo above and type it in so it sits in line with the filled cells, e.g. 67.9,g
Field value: 1125,g
